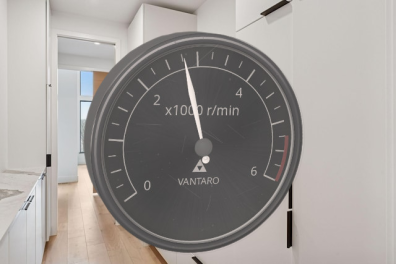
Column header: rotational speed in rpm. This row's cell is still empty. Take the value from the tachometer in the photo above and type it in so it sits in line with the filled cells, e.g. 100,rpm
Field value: 2750,rpm
